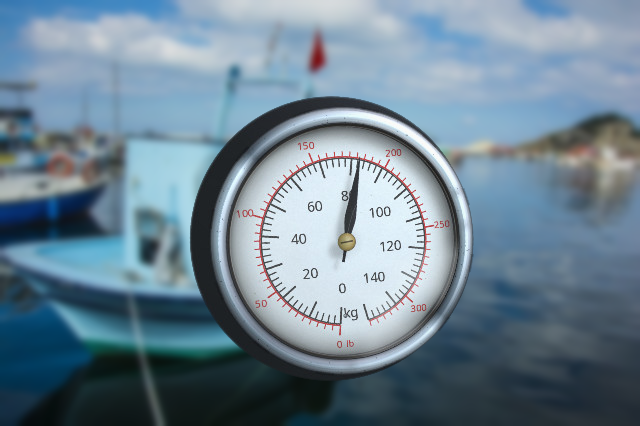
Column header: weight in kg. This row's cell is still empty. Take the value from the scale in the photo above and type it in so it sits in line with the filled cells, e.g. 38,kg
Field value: 82,kg
